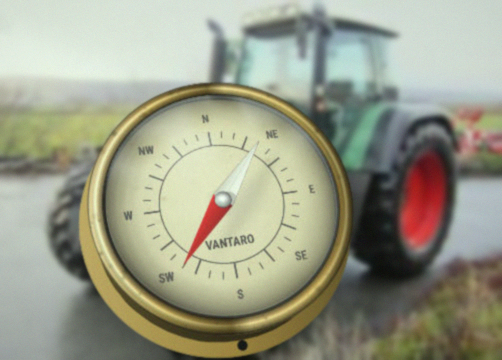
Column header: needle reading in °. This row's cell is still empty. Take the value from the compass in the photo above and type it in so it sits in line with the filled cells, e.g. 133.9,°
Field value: 220,°
